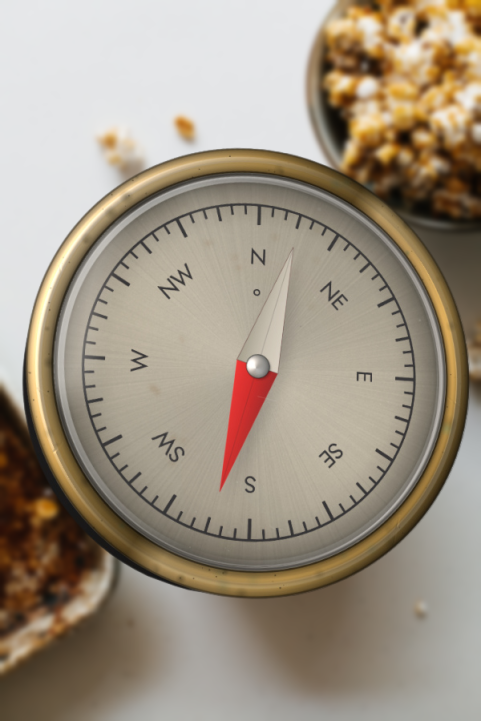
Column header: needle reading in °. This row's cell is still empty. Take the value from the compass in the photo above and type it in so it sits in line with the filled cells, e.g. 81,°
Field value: 195,°
